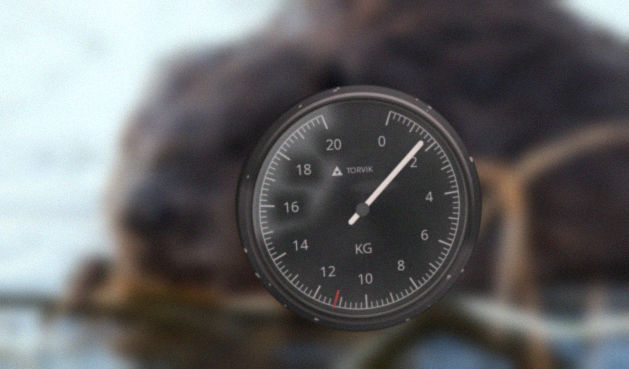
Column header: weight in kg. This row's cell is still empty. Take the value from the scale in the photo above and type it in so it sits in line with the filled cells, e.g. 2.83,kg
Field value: 1.6,kg
